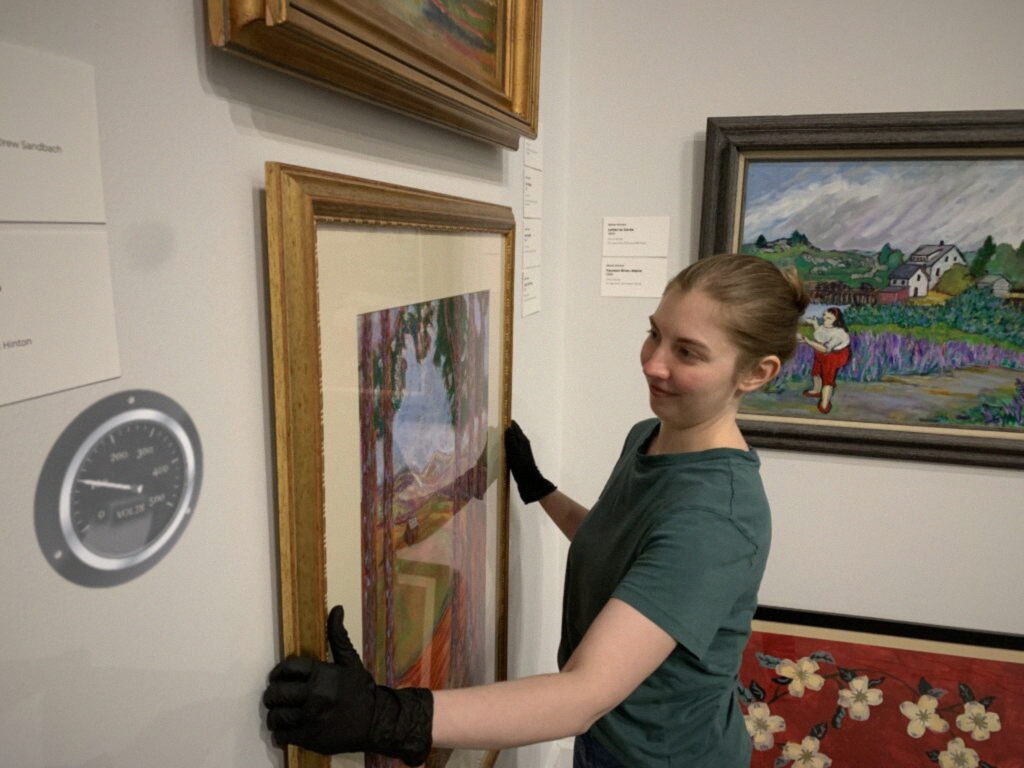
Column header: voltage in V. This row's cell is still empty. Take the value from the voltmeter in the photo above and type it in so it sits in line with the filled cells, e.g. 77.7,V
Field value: 100,V
